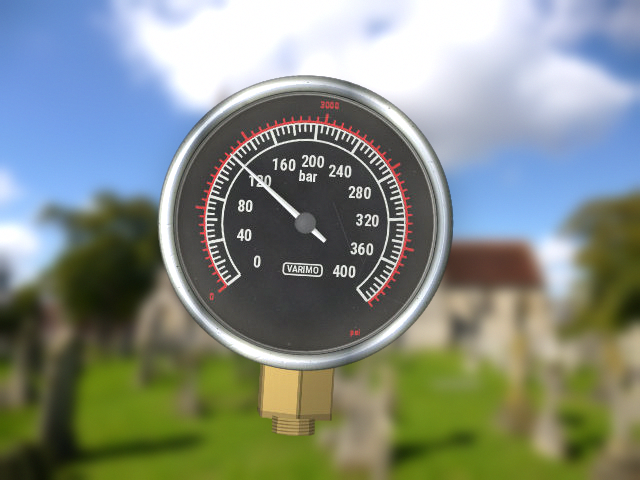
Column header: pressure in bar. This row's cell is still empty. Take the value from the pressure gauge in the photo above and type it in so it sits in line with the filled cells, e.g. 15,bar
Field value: 120,bar
